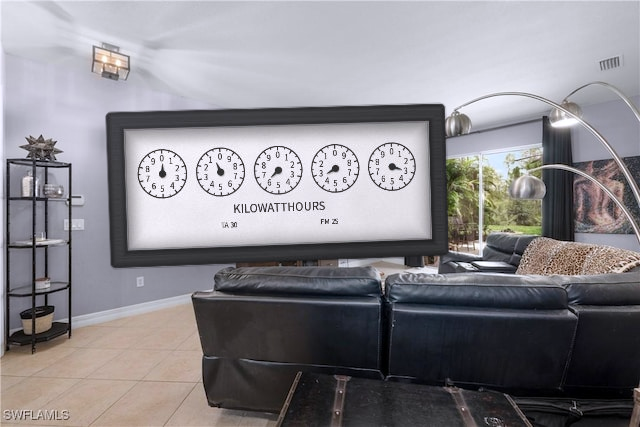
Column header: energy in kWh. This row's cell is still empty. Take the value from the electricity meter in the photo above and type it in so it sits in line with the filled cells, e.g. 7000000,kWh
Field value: 633,kWh
